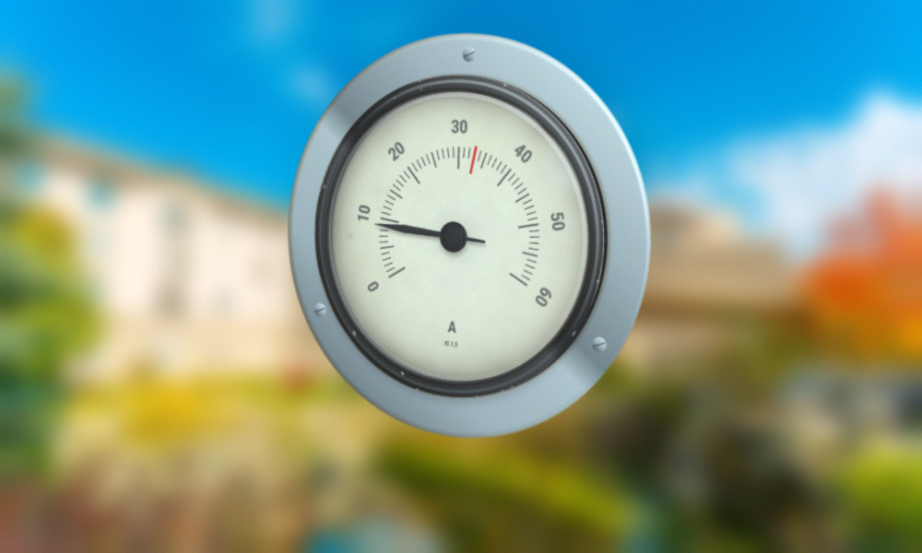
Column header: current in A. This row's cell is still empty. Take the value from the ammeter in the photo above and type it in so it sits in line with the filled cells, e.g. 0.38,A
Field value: 9,A
